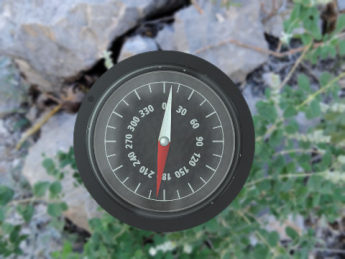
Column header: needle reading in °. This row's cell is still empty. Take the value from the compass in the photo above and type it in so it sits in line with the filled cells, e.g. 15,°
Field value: 187.5,°
